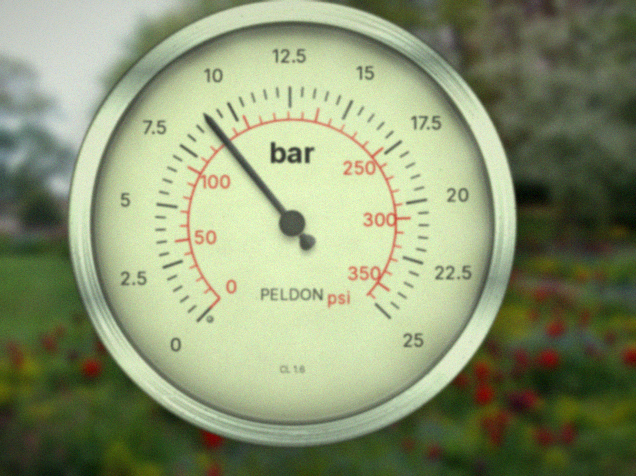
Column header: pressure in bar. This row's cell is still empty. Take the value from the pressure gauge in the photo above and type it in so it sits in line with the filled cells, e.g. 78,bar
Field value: 9,bar
